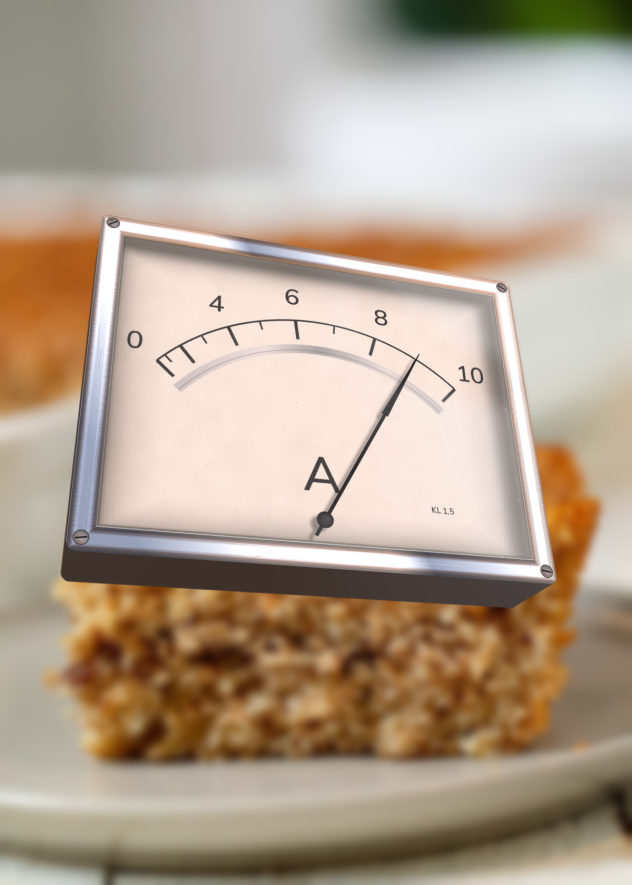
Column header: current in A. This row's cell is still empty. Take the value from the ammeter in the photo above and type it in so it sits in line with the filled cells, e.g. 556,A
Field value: 9,A
